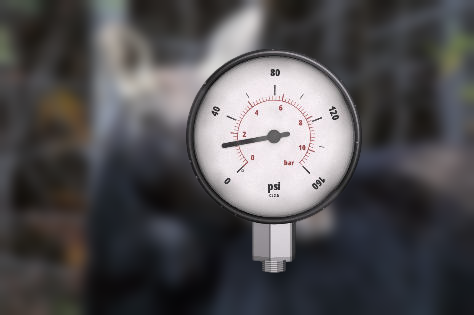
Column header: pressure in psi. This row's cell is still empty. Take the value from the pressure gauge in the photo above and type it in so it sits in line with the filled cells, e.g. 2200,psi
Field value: 20,psi
